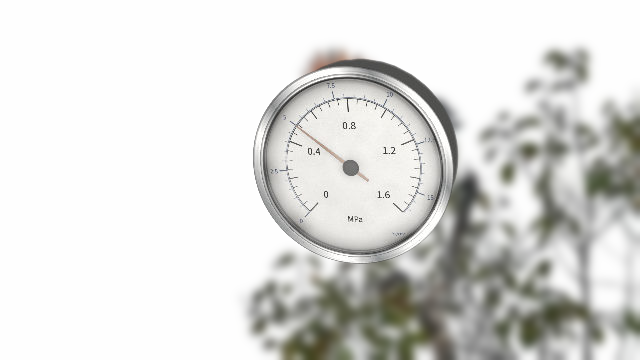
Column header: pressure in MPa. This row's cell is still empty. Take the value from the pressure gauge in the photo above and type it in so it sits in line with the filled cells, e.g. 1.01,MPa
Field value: 0.5,MPa
